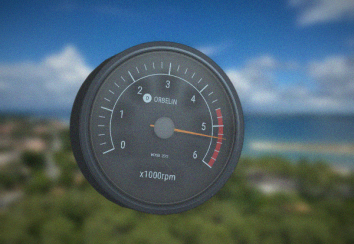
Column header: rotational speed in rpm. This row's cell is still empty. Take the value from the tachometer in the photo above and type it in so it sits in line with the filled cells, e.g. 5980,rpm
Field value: 5300,rpm
